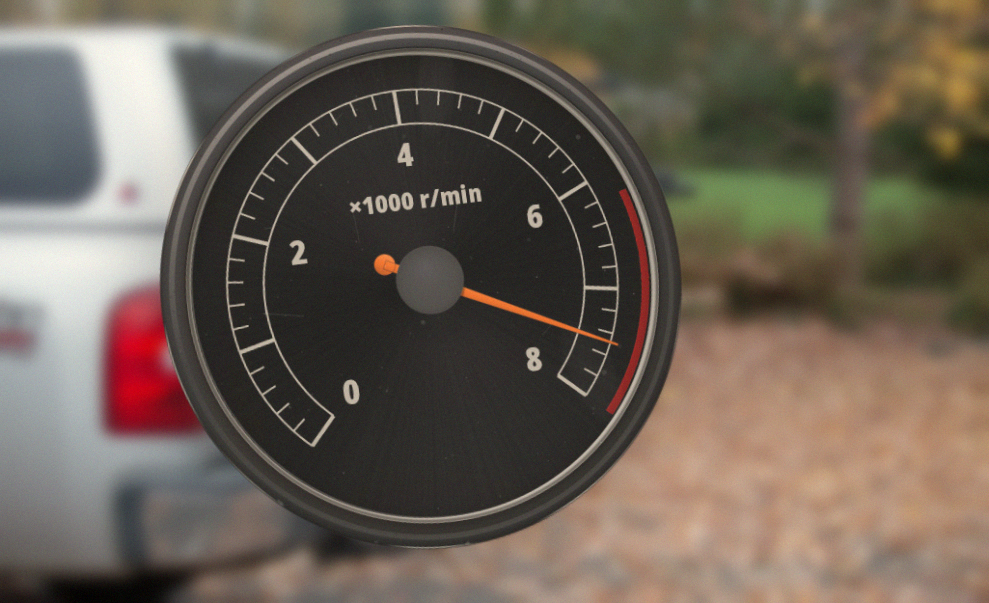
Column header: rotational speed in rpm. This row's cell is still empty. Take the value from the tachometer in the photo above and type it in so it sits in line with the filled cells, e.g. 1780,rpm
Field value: 7500,rpm
